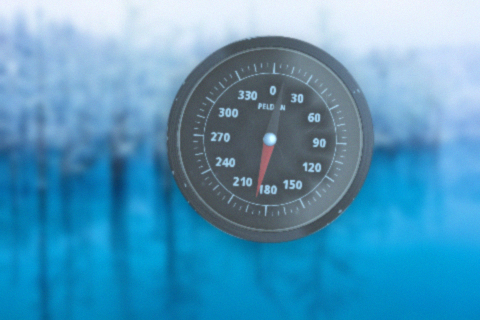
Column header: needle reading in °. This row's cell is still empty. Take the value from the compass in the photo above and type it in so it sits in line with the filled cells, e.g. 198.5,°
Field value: 190,°
